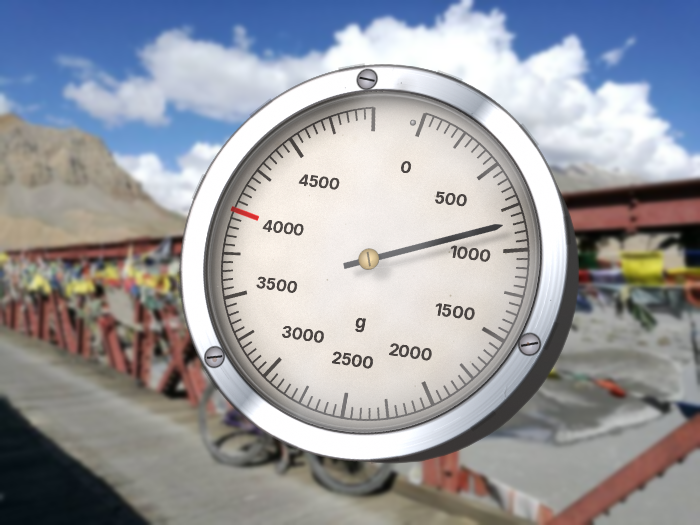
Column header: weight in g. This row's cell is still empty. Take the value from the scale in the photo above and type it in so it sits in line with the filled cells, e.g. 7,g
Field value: 850,g
